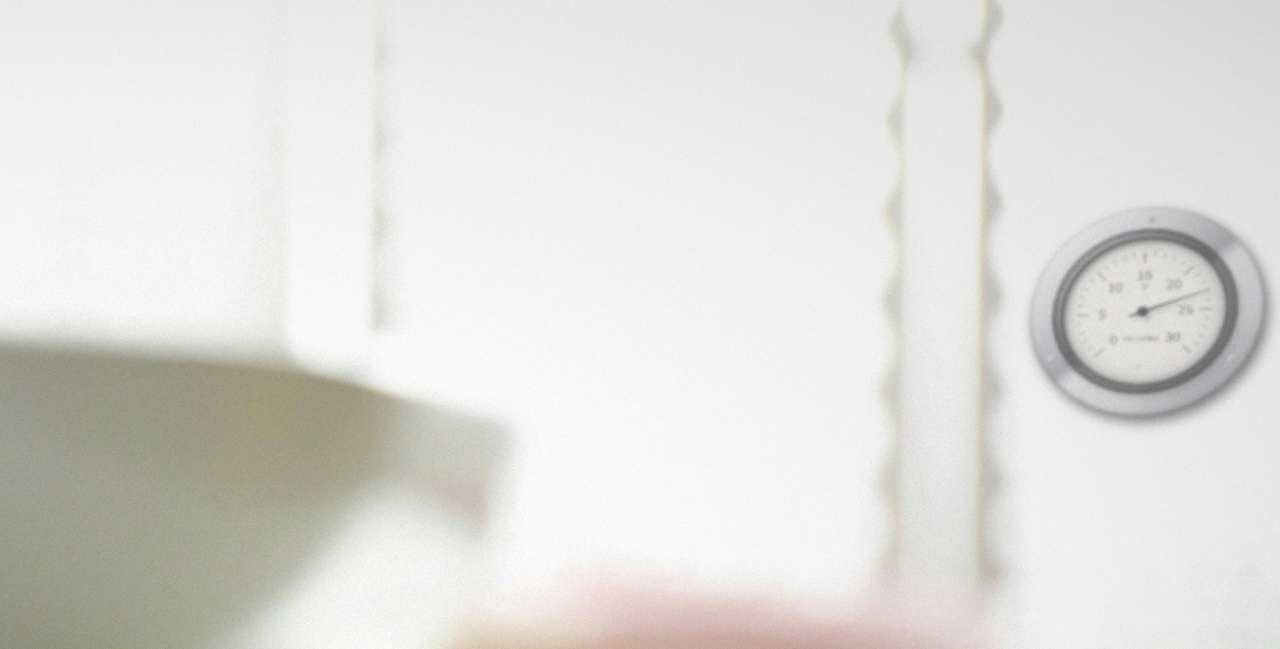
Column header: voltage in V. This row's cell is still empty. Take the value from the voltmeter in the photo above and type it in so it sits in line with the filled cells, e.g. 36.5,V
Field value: 23,V
